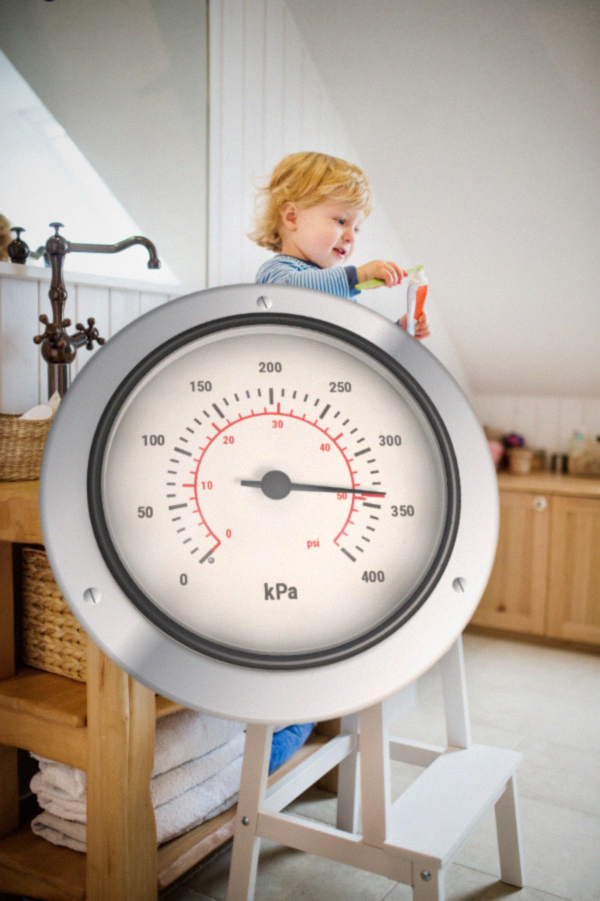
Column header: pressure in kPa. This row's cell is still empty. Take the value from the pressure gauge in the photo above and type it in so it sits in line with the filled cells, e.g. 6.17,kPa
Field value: 340,kPa
